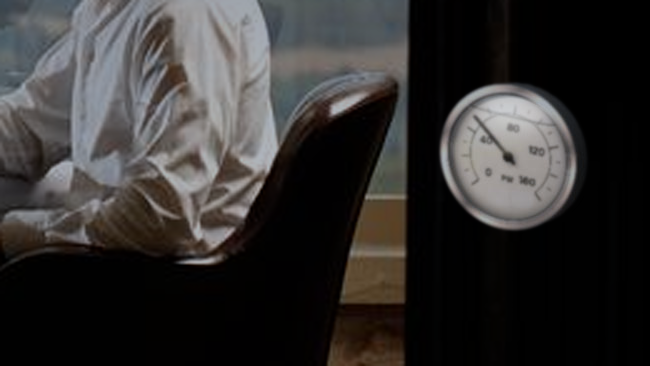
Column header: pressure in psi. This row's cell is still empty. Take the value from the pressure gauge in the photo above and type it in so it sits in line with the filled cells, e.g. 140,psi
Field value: 50,psi
